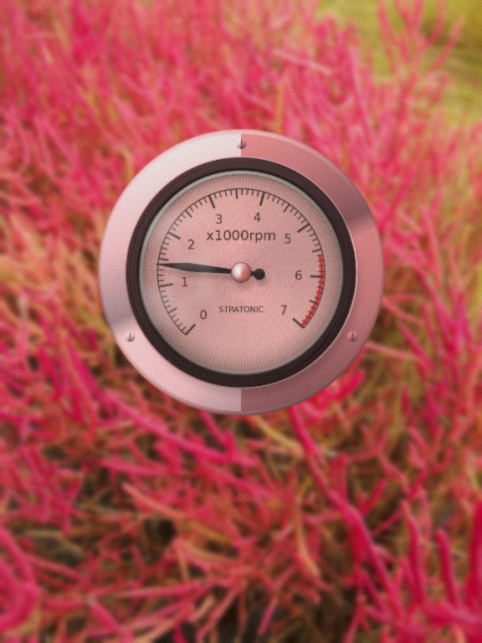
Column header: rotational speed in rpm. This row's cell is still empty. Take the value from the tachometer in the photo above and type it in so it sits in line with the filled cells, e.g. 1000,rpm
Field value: 1400,rpm
